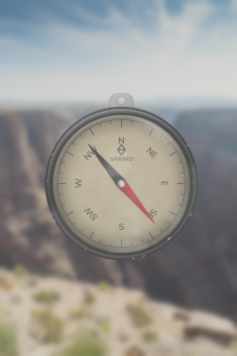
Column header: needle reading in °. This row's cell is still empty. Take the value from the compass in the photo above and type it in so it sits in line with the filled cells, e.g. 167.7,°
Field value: 140,°
